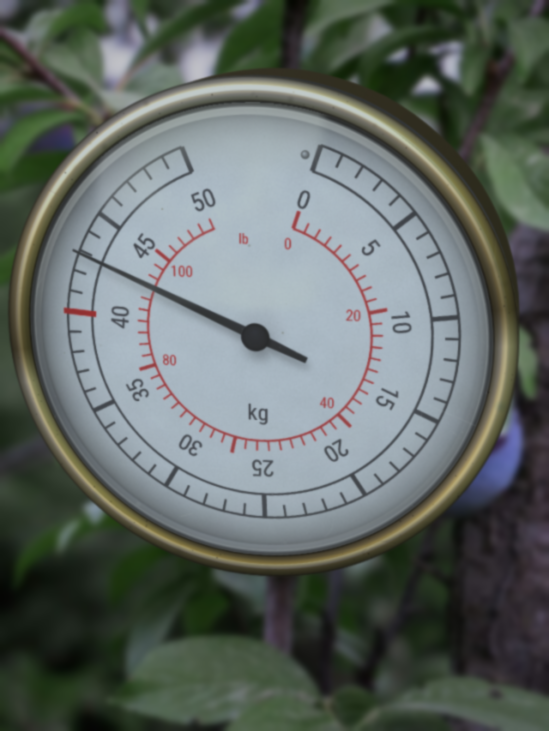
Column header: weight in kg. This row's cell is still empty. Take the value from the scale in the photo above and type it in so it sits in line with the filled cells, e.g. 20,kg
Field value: 43,kg
